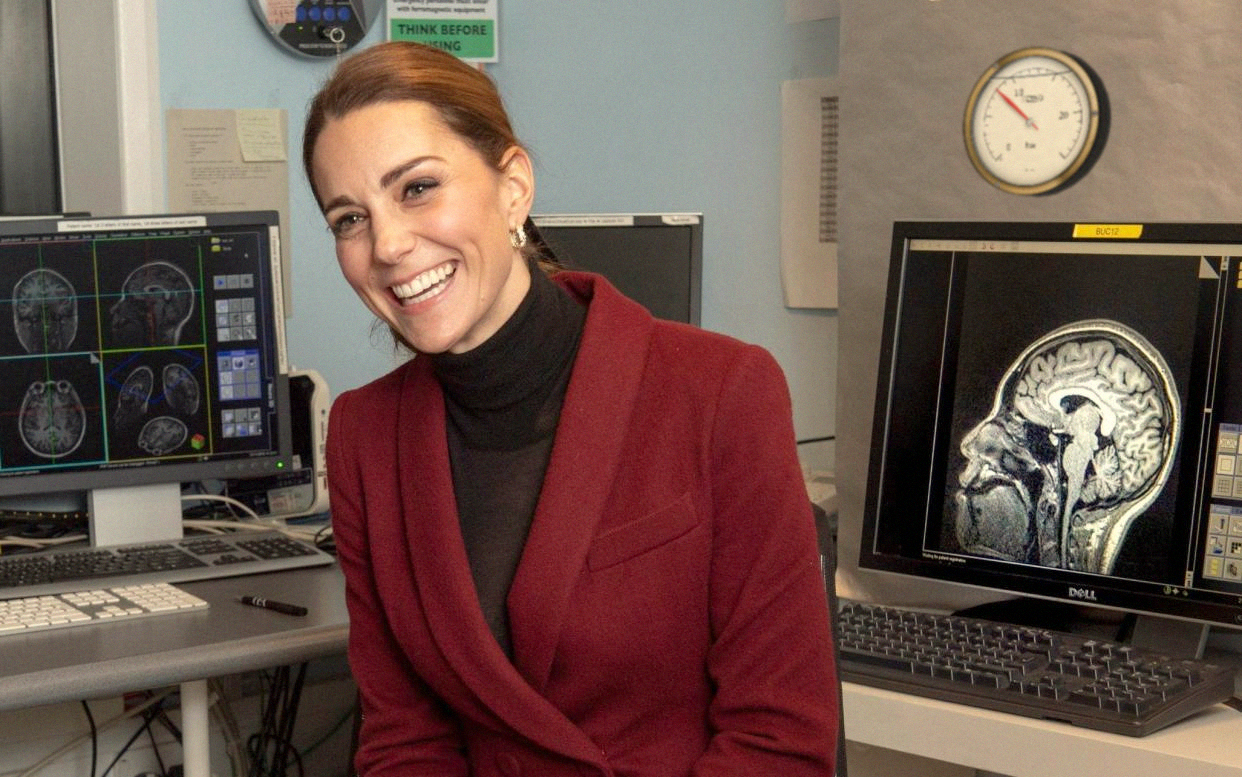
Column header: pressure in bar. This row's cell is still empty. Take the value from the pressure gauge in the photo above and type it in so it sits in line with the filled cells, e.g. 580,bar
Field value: 8,bar
